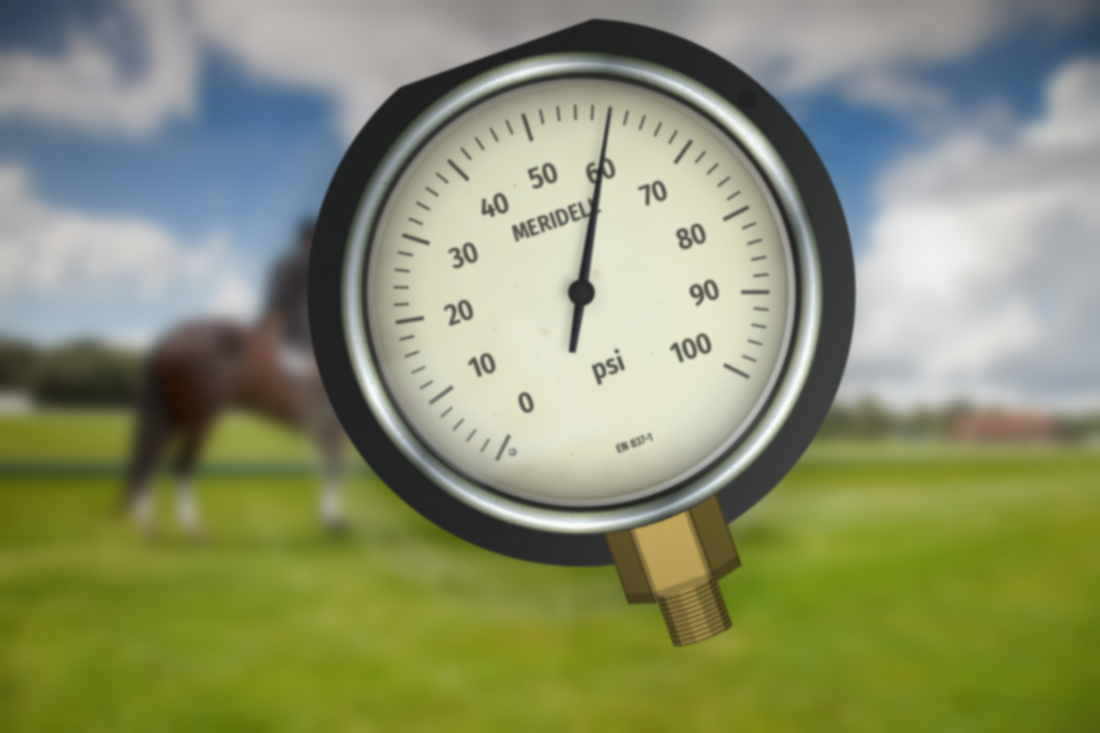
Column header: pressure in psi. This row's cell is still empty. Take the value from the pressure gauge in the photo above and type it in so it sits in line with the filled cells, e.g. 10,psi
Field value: 60,psi
